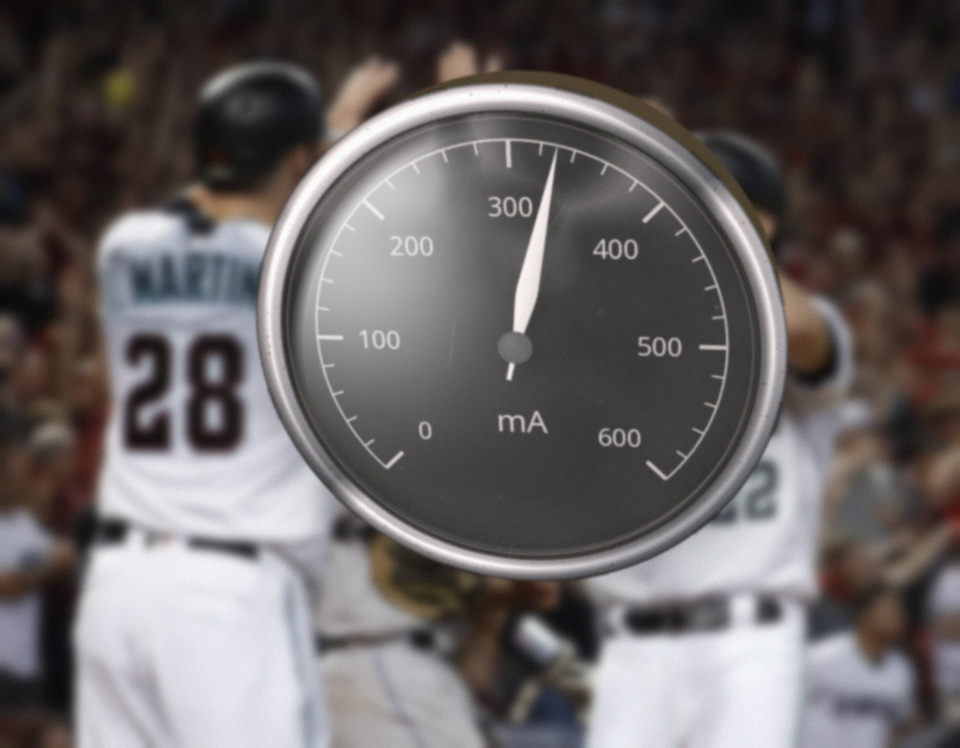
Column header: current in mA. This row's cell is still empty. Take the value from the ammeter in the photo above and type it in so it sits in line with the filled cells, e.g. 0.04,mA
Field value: 330,mA
